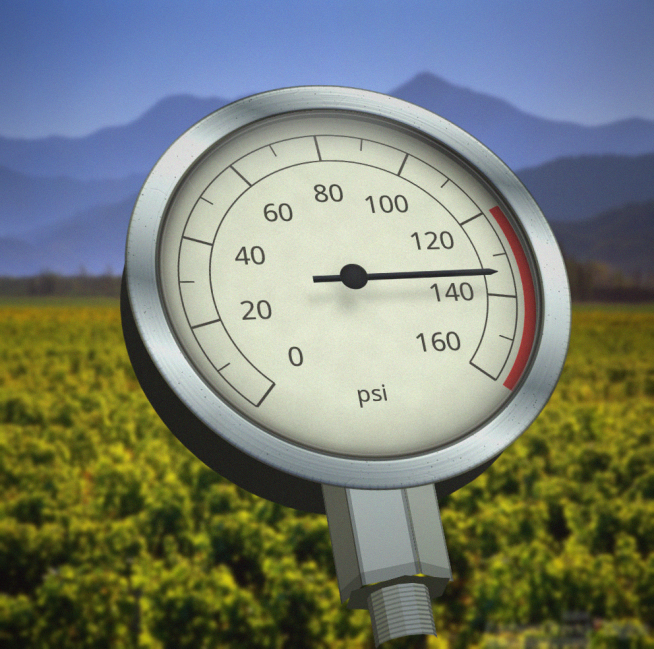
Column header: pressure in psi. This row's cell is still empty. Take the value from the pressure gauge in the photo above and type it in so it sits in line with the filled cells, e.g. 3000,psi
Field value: 135,psi
